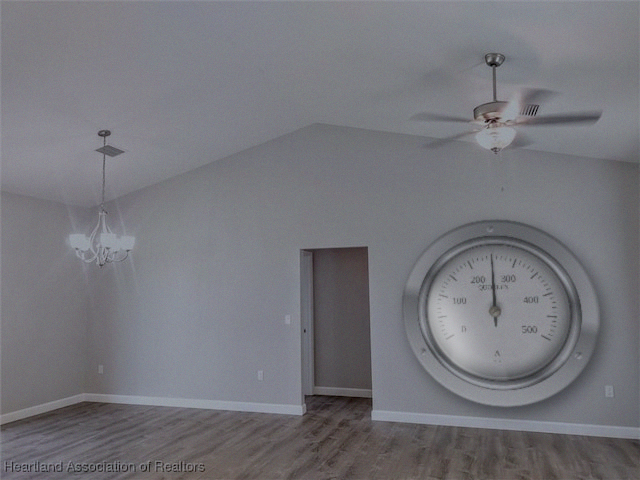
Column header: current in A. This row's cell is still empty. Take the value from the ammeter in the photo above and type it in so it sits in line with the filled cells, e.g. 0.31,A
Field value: 250,A
